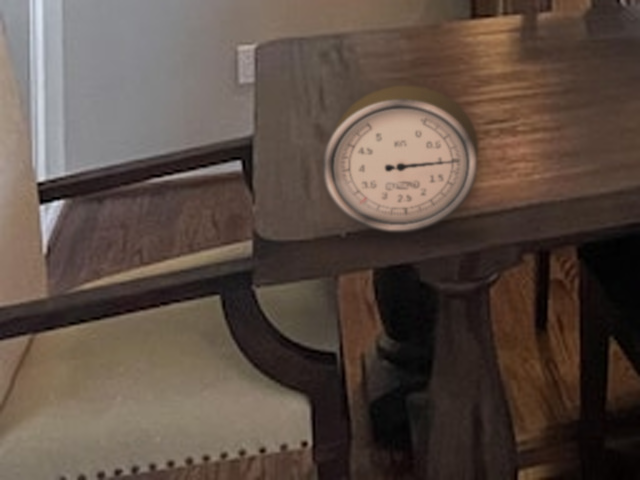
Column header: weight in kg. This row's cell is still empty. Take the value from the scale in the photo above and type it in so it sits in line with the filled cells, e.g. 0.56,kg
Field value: 1,kg
